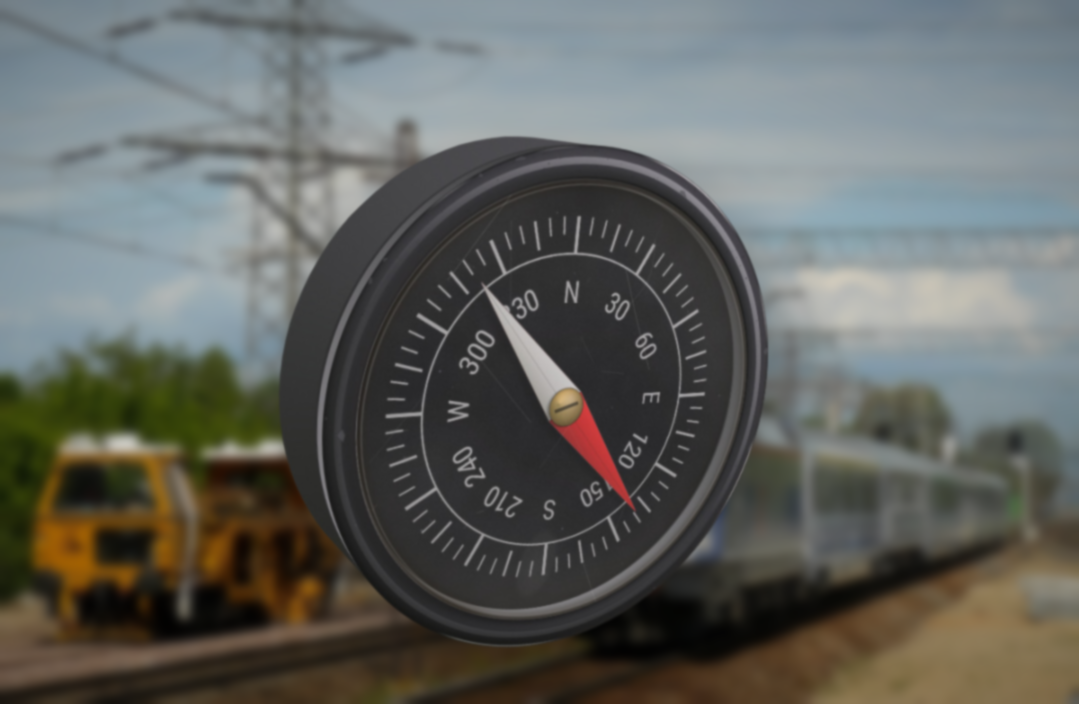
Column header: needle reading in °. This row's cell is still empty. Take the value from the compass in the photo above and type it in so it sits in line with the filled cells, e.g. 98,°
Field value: 140,°
